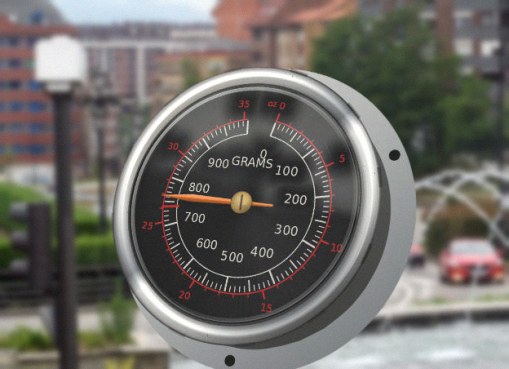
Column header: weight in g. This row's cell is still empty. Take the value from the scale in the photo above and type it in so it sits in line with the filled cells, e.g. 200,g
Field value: 760,g
